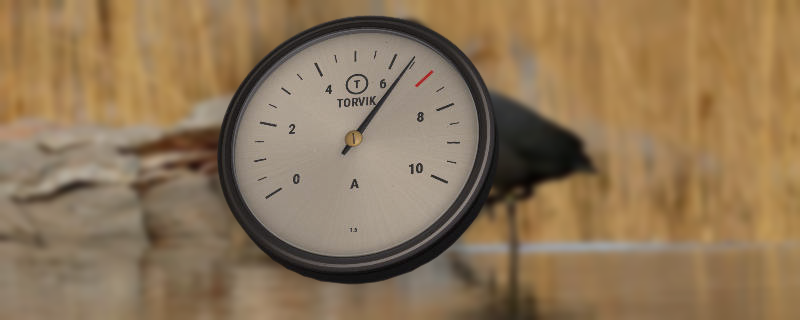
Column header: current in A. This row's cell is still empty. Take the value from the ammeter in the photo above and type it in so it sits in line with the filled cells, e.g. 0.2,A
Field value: 6.5,A
